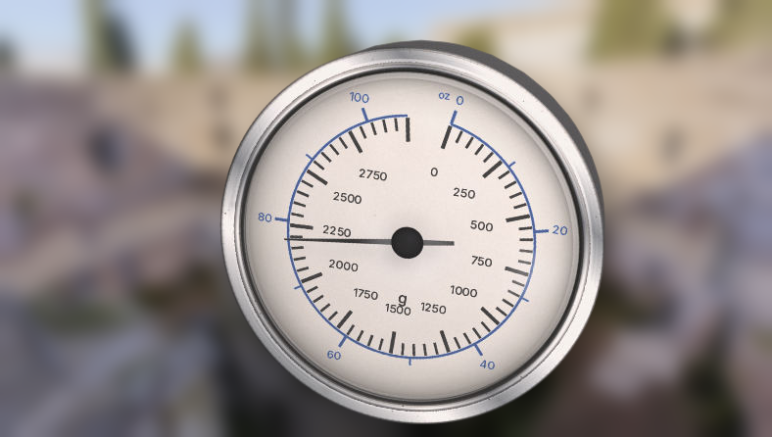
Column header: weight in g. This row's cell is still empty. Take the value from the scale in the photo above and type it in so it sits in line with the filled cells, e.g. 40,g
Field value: 2200,g
